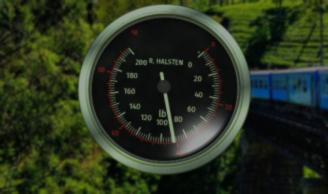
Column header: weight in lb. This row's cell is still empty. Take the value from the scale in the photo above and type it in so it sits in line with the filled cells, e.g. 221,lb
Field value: 90,lb
